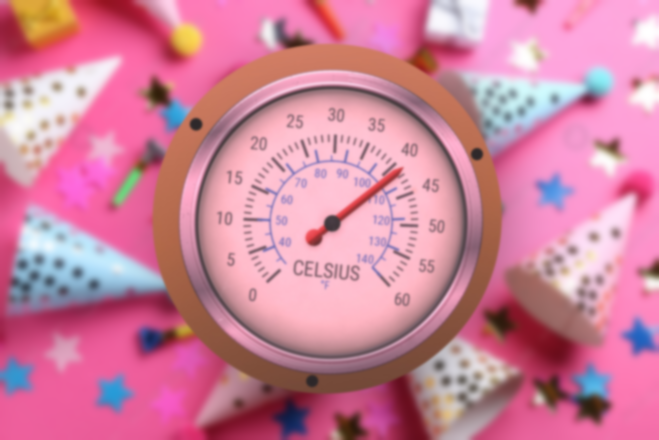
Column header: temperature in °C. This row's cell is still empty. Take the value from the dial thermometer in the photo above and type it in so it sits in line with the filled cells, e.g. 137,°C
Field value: 41,°C
